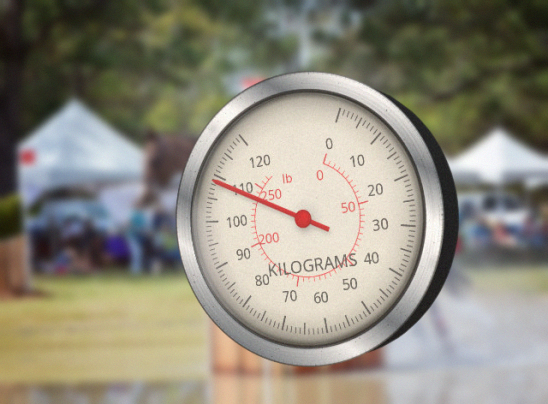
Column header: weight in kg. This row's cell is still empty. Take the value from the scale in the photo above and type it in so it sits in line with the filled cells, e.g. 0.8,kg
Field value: 109,kg
